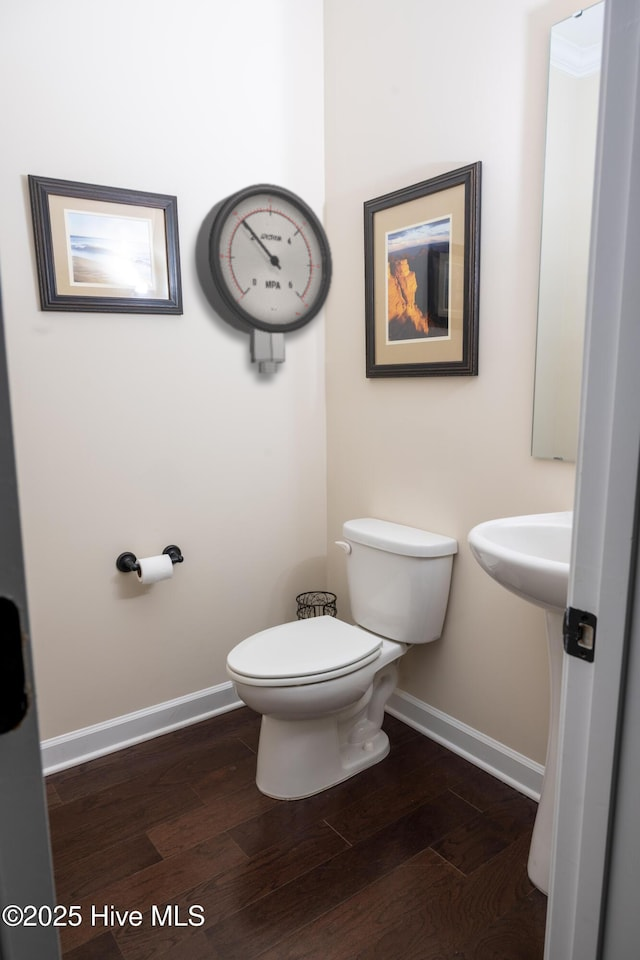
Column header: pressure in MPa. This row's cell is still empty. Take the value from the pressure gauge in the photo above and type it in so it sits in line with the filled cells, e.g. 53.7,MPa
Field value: 2,MPa
